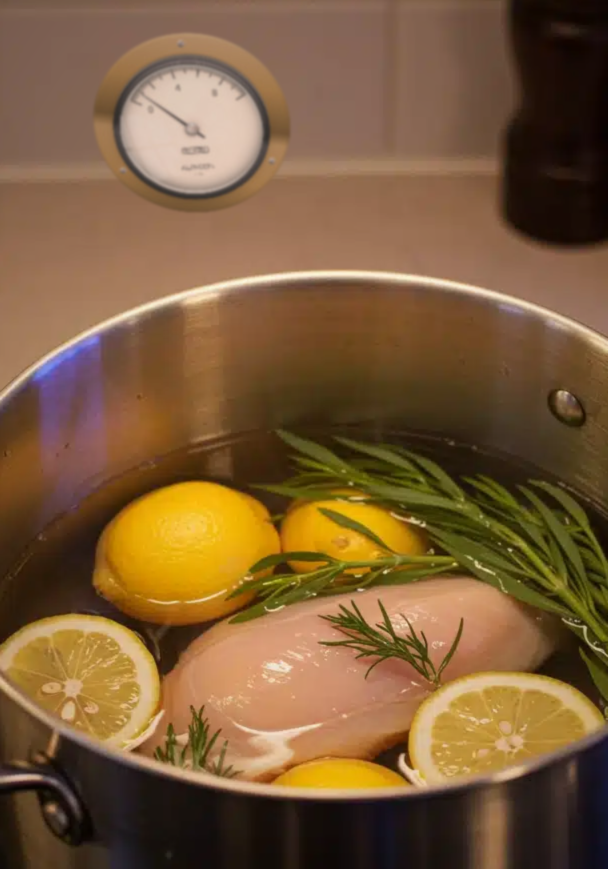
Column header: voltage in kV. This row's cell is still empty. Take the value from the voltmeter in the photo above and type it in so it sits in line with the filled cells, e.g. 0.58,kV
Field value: 1,kV
